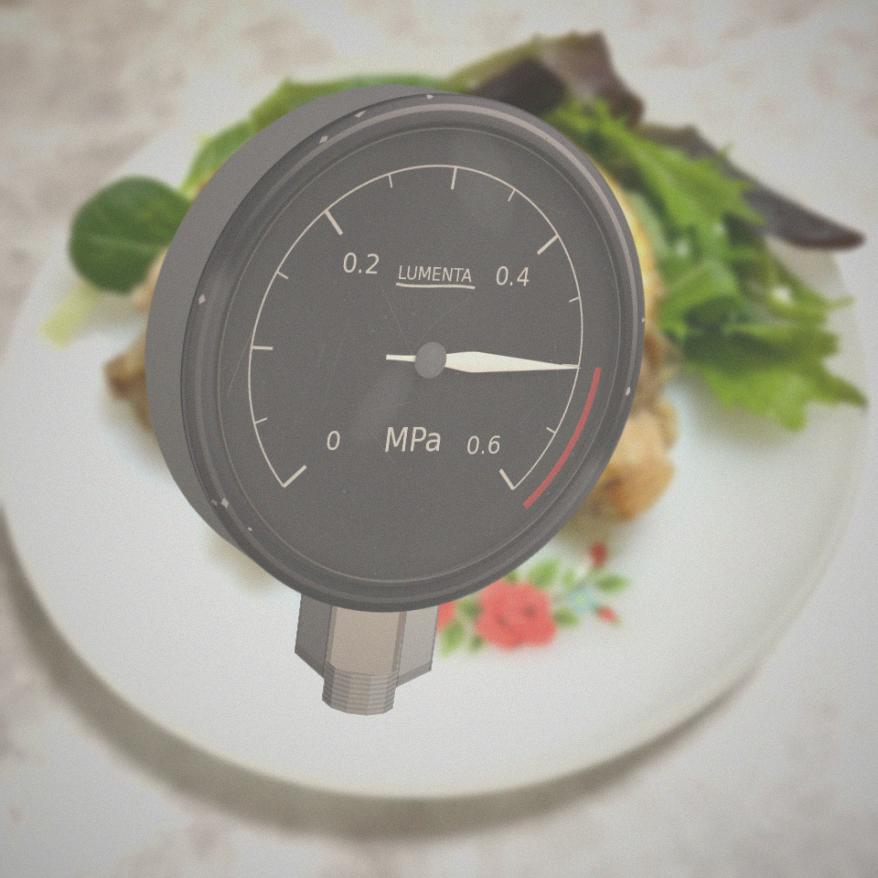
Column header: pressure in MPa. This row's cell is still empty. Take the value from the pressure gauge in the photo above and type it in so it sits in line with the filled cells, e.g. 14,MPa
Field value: 0.5,MPa
